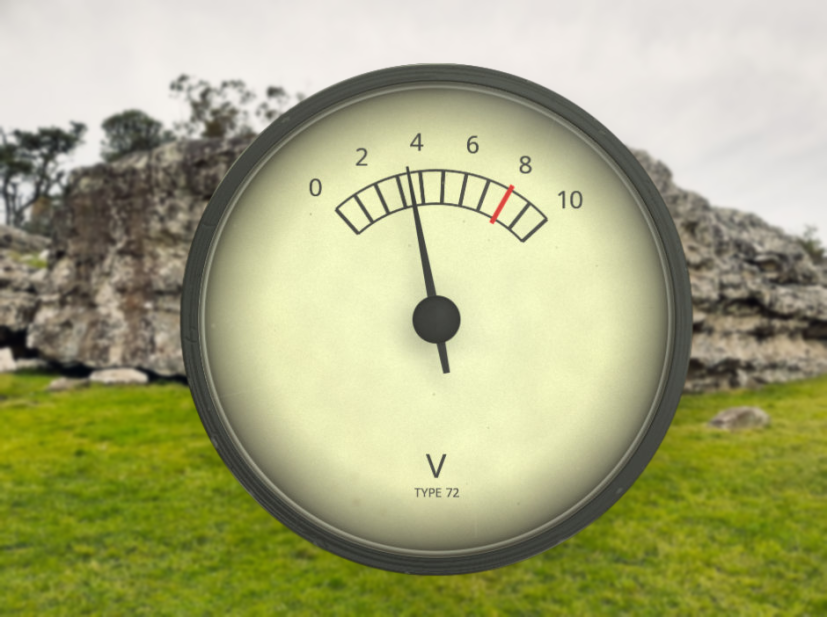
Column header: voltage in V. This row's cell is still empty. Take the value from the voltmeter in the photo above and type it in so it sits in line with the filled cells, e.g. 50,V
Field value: 3.5,V
